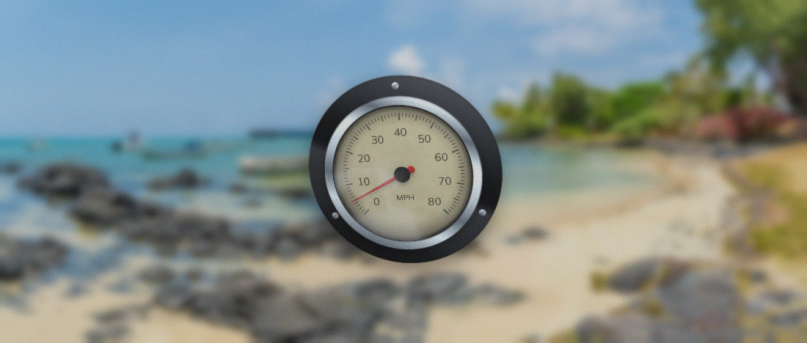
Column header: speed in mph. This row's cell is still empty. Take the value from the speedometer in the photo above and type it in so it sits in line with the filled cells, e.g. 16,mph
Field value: 5,mph
